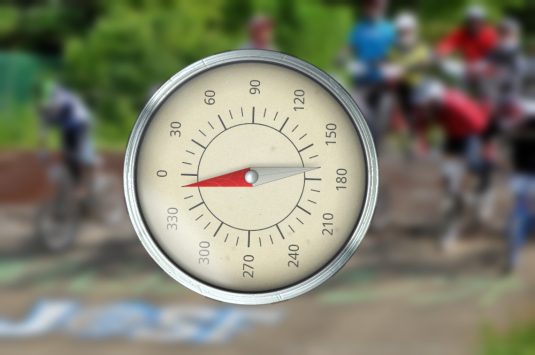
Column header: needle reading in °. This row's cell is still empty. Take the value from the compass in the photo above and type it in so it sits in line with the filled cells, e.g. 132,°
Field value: 350,°
